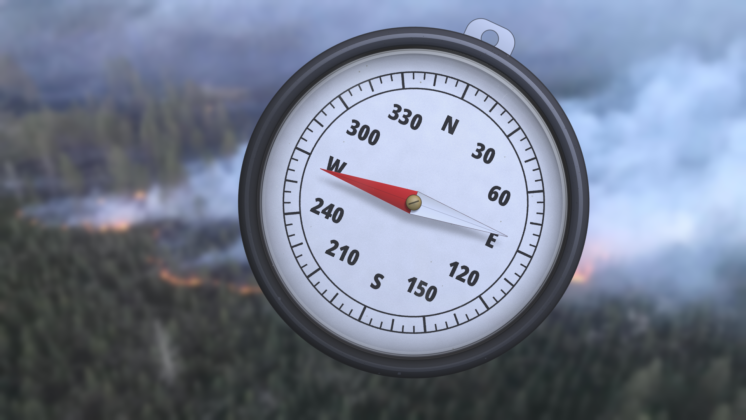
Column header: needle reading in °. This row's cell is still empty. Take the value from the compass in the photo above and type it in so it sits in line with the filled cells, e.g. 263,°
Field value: 265,°
